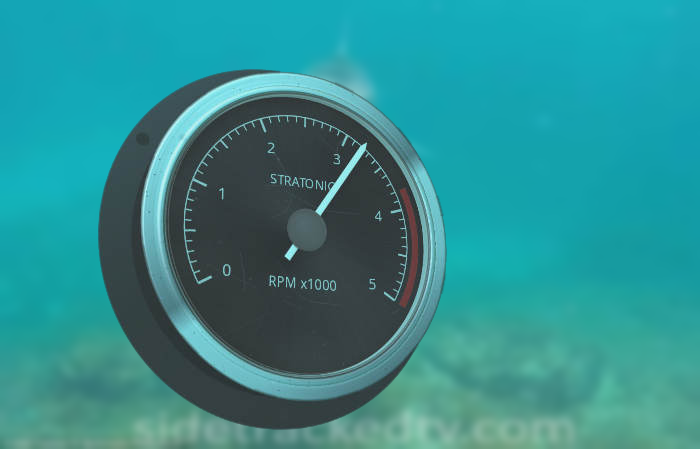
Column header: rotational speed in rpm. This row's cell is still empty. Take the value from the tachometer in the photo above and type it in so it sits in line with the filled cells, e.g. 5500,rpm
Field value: 3200,rpm
